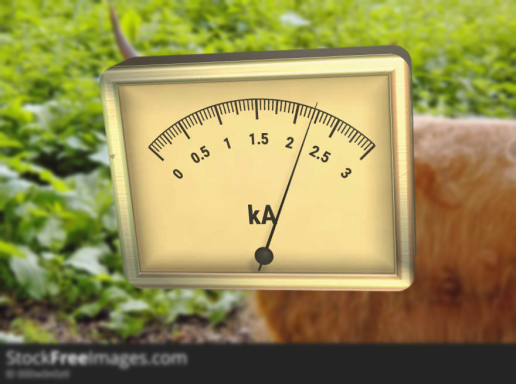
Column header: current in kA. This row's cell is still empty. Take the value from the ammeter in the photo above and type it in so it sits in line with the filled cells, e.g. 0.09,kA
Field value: 2.2,kA
